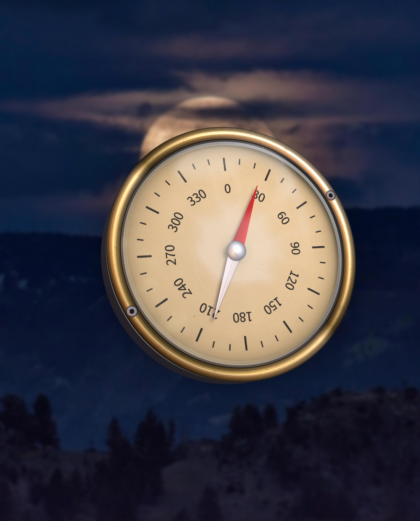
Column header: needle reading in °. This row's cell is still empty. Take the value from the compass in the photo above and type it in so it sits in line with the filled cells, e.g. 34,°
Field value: 25,°
